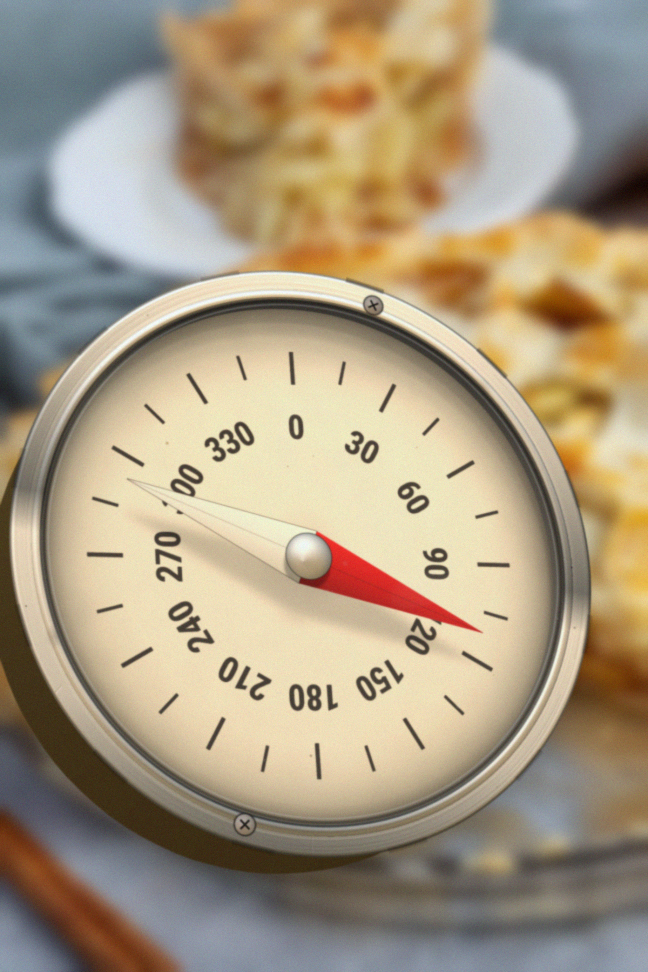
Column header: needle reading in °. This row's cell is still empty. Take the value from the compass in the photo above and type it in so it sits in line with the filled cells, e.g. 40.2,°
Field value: 112.5,°
